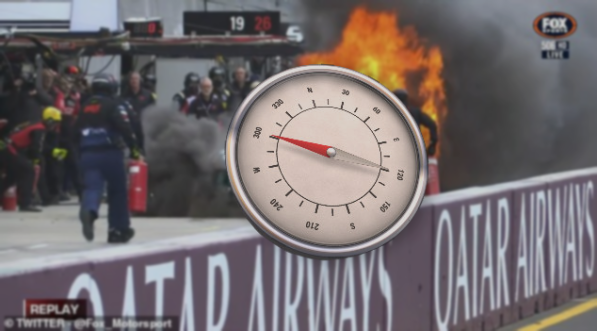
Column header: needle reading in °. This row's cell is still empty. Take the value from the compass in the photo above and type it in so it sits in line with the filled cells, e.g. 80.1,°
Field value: 300,°
